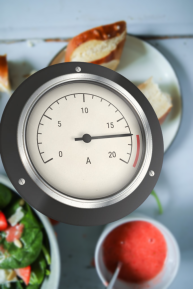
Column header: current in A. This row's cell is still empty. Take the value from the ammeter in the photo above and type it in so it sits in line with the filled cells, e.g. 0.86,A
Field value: 17,A
